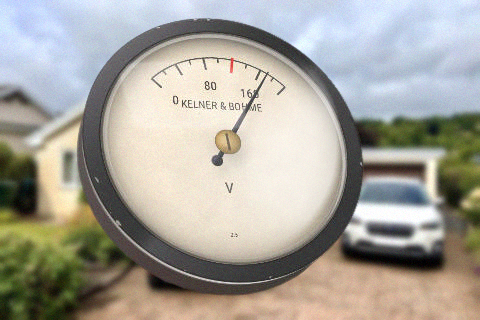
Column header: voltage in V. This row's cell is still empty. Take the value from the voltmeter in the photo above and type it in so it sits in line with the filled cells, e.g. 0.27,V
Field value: 170,V
